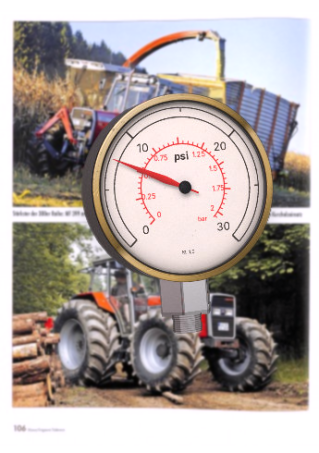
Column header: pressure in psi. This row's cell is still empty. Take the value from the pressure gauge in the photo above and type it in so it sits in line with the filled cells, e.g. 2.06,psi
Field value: 7.5,psi
